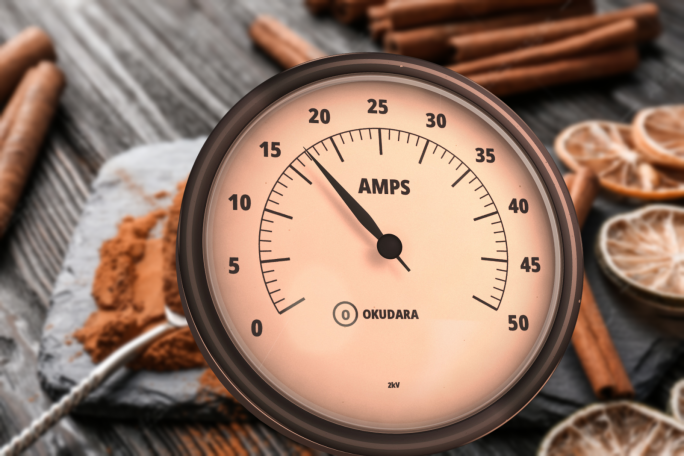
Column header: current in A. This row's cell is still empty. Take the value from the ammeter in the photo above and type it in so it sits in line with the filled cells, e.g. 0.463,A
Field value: 17,A
